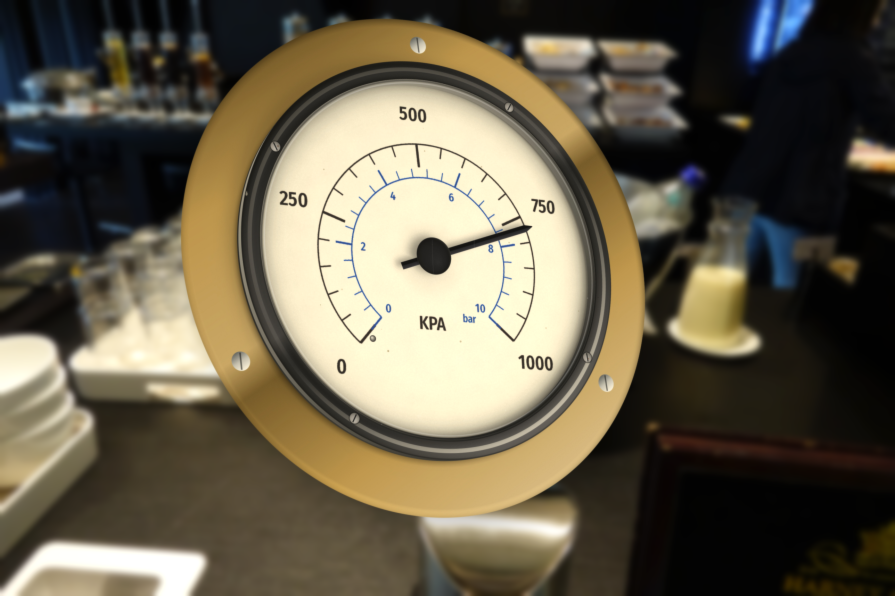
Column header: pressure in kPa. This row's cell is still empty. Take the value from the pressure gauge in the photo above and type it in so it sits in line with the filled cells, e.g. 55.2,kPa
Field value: 775,kPa
